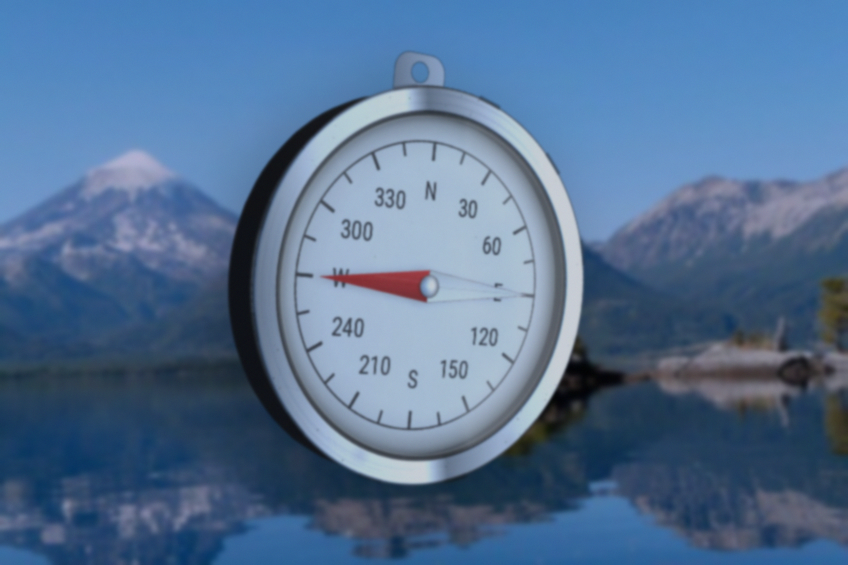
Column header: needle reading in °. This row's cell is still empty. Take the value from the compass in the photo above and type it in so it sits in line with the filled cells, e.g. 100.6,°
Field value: 270,°
